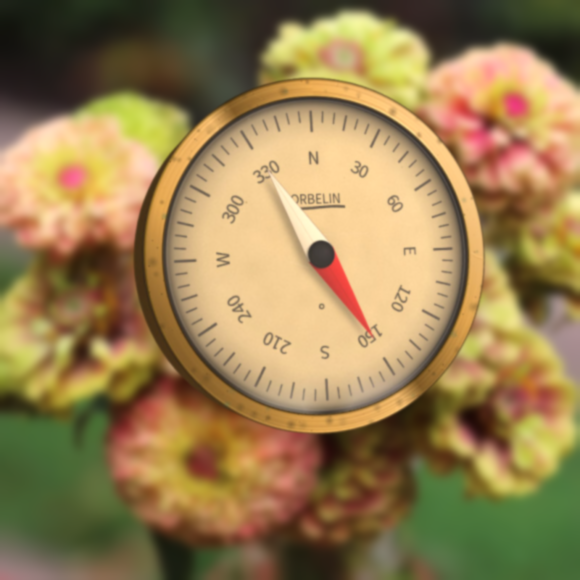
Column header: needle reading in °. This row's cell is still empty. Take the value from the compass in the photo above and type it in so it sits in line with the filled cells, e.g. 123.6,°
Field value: 150,°
